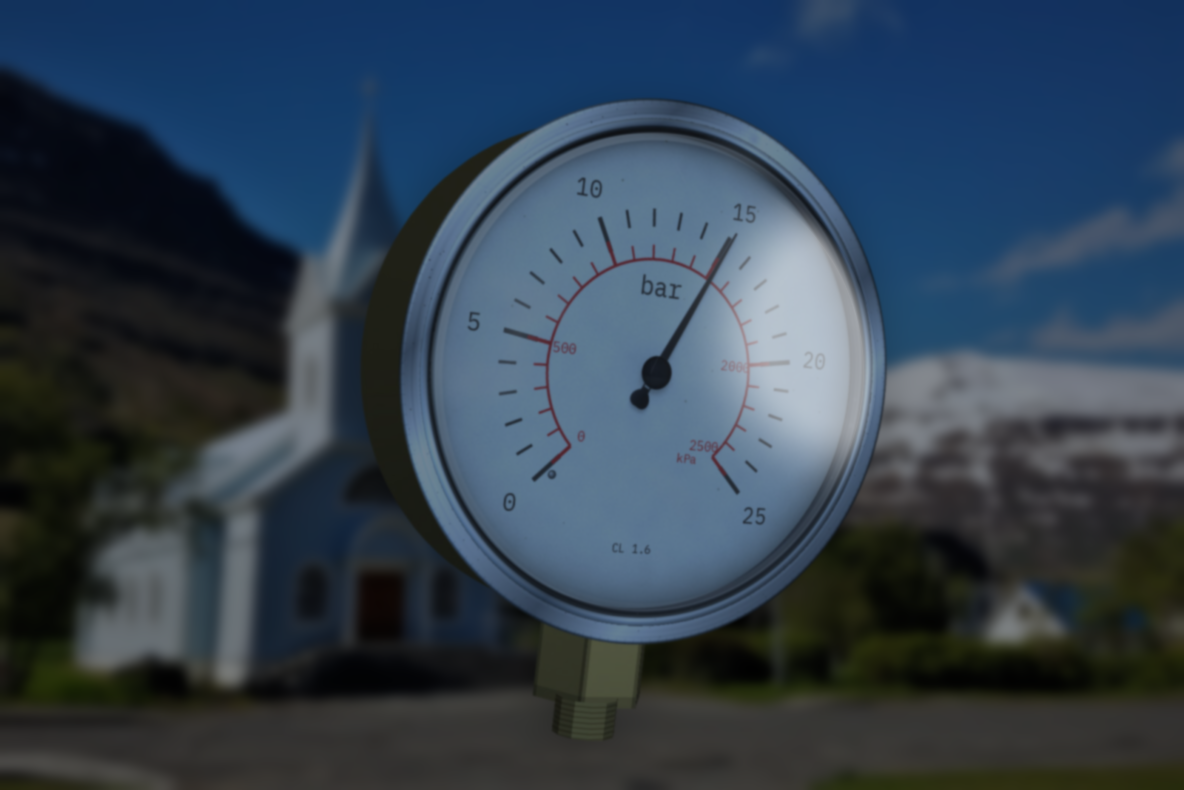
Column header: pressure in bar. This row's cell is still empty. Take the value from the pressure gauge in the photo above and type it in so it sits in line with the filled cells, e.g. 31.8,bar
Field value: 15,bar
